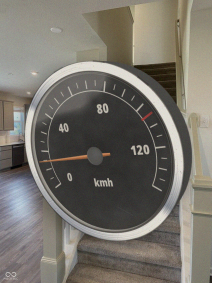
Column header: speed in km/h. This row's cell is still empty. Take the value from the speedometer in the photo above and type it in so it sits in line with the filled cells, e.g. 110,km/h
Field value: 15,km/h
